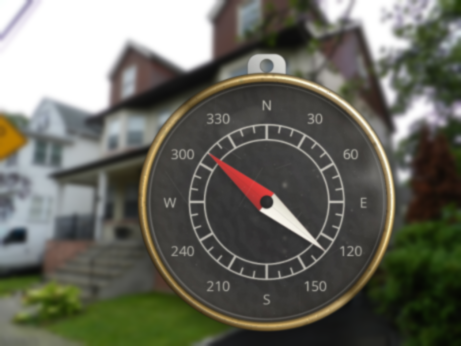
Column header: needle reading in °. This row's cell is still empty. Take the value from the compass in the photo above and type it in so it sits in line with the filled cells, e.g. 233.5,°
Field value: 310,°
